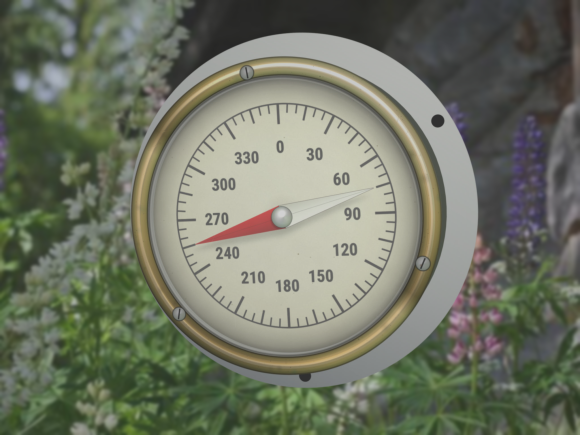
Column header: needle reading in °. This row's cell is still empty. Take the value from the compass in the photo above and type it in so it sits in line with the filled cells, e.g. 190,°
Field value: 255,°
